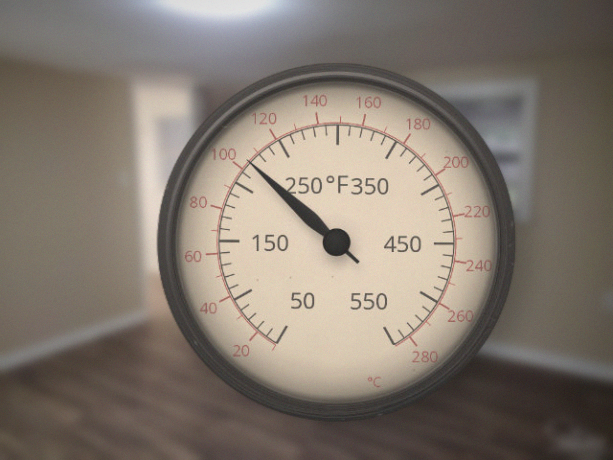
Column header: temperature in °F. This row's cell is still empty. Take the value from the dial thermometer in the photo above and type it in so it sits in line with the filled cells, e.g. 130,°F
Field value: 220,°F
